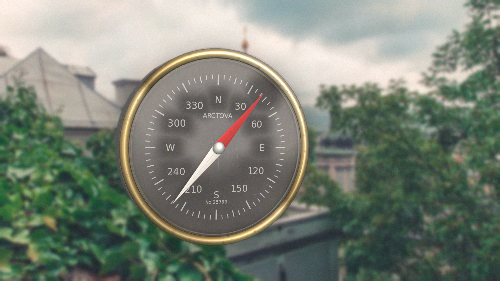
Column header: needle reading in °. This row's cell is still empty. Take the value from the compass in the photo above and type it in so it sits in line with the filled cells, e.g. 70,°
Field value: 40,°
